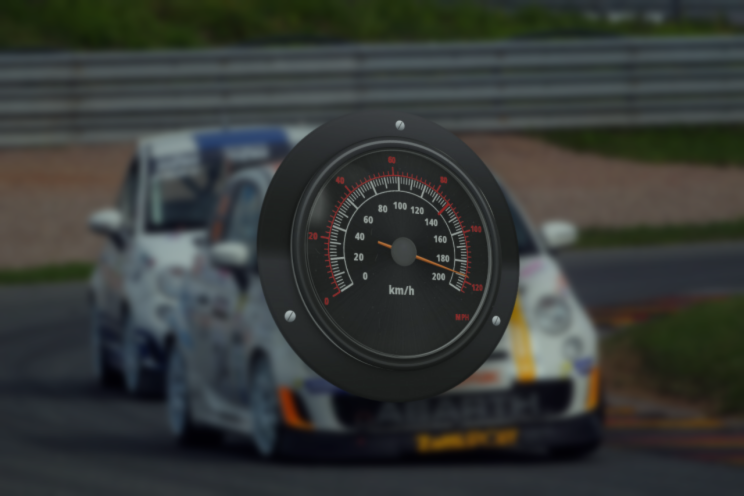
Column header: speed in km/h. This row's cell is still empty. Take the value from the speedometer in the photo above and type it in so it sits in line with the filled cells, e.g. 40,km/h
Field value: 190,km/h
